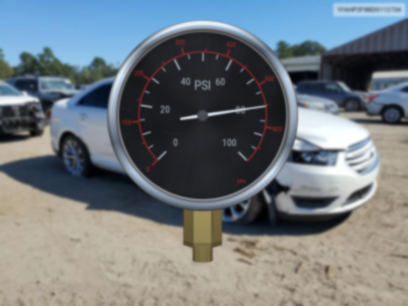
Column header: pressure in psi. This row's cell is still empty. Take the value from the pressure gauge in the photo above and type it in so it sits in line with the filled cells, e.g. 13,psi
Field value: 80,psi
